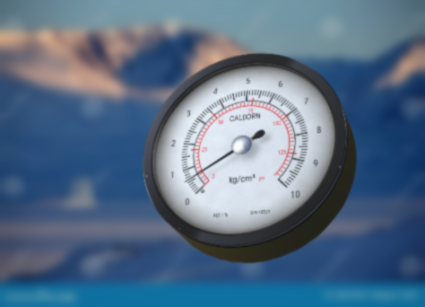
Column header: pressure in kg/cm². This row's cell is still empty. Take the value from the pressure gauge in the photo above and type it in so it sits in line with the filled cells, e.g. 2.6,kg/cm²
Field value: 0.5,kg/cm²
